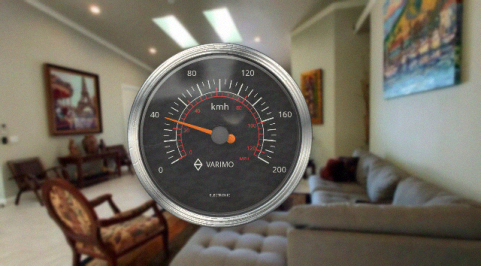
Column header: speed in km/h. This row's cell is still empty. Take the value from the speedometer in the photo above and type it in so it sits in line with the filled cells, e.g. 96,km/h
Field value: 40,km/h
